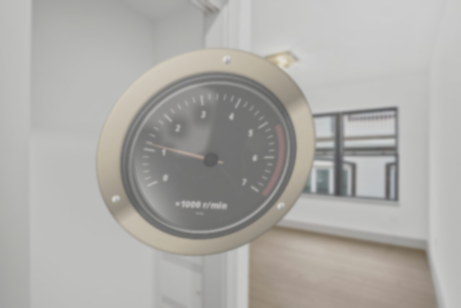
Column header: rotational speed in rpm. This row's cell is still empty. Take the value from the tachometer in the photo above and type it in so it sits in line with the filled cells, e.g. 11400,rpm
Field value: 1200,rpm
